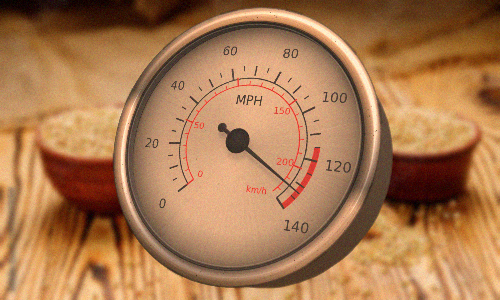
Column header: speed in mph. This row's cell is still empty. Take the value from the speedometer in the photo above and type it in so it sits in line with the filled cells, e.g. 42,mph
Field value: 132.5,mph
